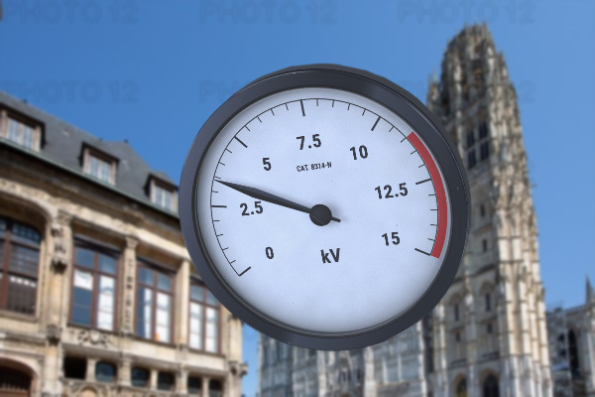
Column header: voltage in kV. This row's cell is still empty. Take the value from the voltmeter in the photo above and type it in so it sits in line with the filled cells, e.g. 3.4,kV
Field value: 3.5,kV
